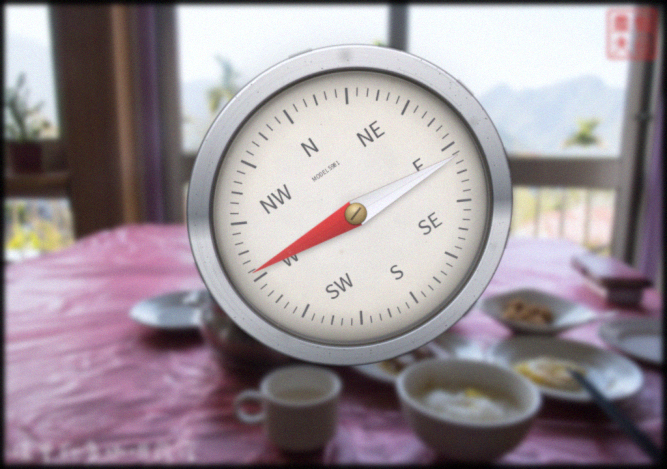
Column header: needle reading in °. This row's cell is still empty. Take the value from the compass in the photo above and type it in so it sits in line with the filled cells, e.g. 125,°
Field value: 275,°
